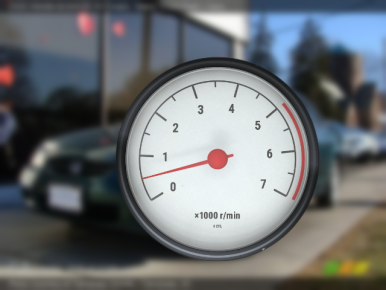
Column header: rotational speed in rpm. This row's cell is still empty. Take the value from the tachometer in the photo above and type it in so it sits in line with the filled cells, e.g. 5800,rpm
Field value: 500,rpm
